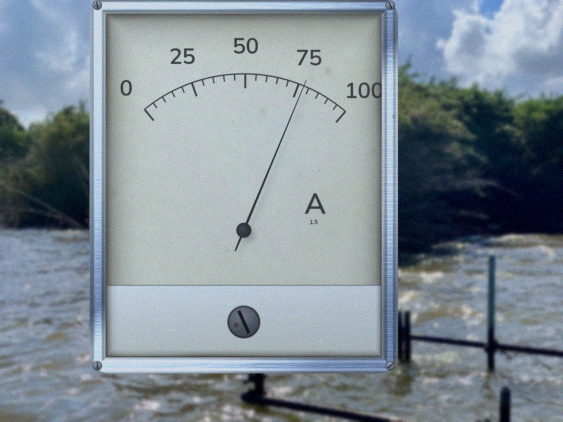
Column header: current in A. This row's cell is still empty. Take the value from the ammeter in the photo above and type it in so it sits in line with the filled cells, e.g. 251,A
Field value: 77.5,A
